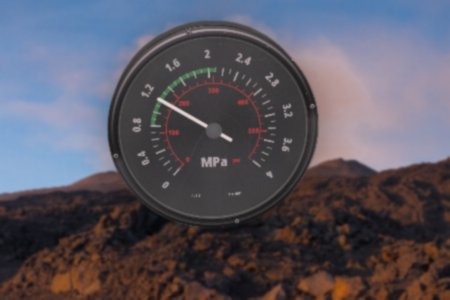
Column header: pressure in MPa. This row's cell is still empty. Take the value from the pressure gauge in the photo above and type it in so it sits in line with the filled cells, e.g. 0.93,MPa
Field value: 1.2,MPa
